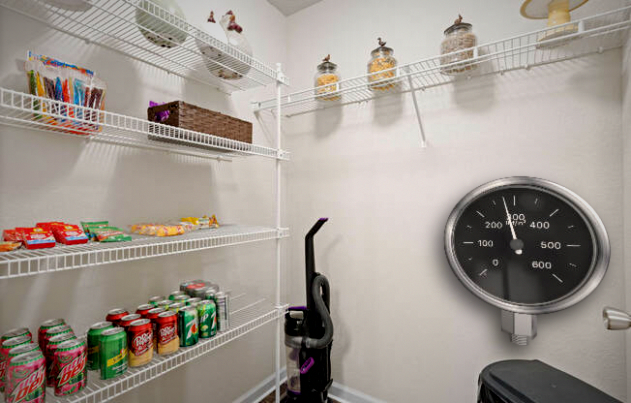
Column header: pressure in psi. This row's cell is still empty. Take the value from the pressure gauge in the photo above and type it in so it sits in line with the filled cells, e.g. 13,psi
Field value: 275,psi
